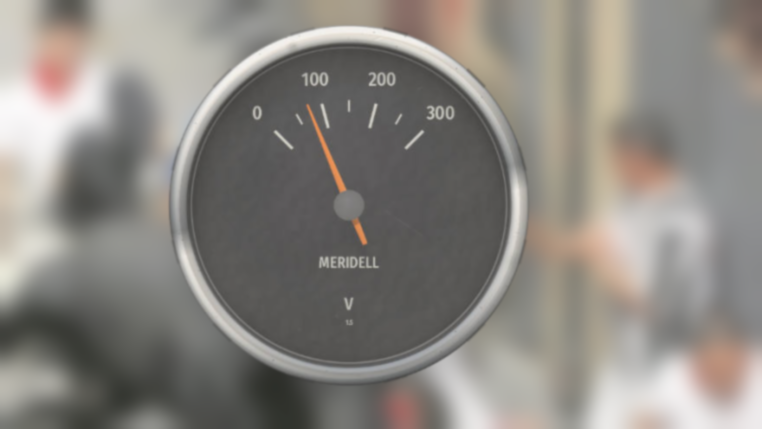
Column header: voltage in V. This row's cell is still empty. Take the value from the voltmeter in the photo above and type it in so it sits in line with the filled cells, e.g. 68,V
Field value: 75,V
